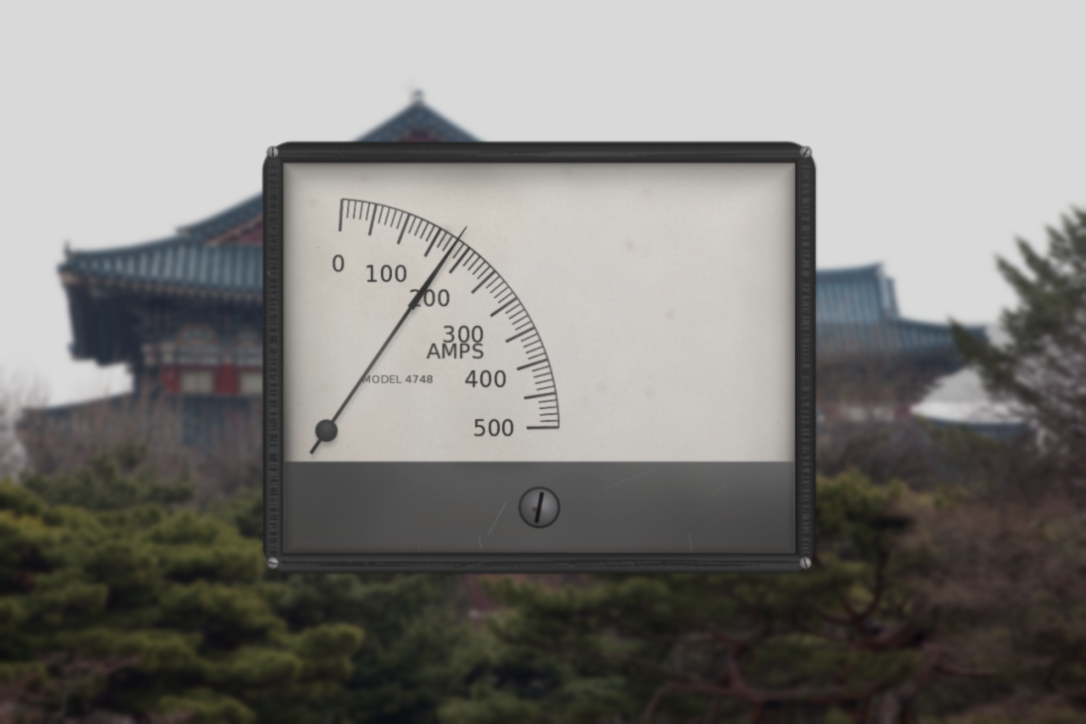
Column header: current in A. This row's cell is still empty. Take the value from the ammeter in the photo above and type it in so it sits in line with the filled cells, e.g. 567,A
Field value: 180,A
